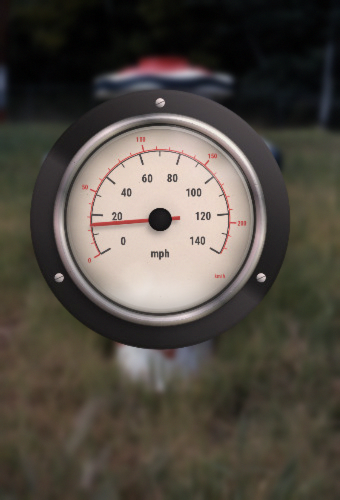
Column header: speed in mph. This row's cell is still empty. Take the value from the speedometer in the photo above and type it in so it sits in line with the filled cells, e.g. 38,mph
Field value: 15,mph
